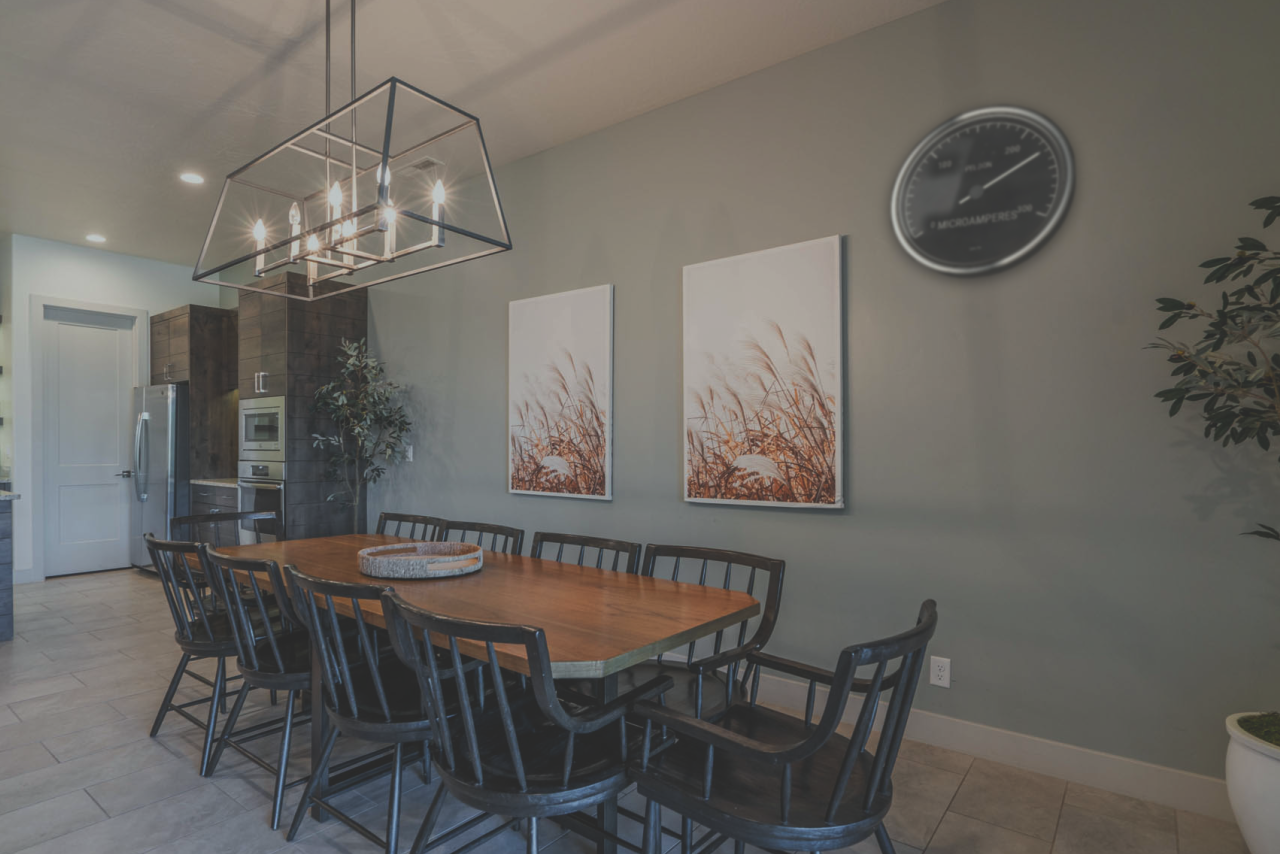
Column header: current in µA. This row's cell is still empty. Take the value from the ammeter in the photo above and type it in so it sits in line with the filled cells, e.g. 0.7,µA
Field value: 230,µA
